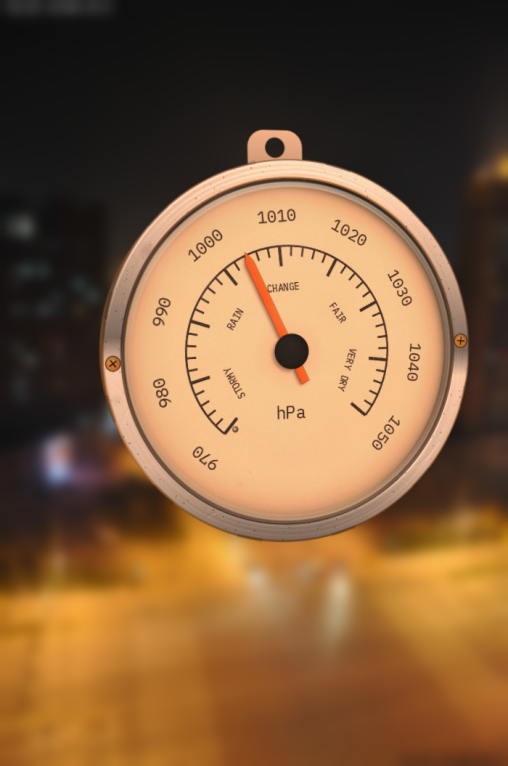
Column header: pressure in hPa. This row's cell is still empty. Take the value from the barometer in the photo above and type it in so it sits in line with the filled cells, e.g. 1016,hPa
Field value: 1004,hPa
